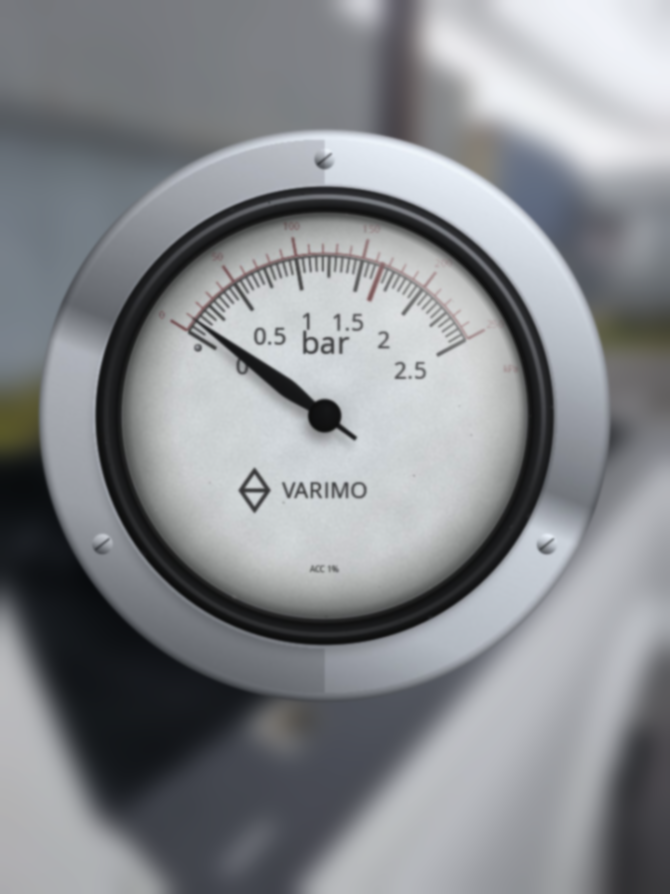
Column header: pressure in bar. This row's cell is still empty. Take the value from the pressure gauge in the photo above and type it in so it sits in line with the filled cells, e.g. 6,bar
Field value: 0.1,bar
